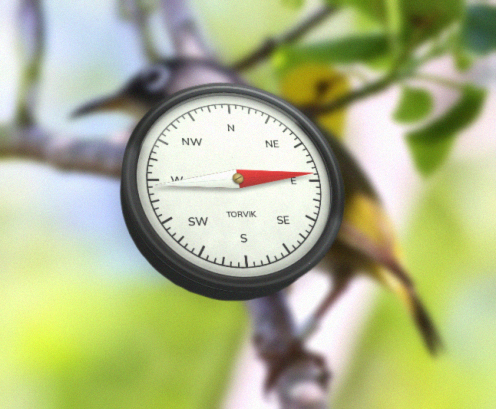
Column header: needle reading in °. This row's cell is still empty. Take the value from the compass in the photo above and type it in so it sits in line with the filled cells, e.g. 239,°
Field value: 85,°
